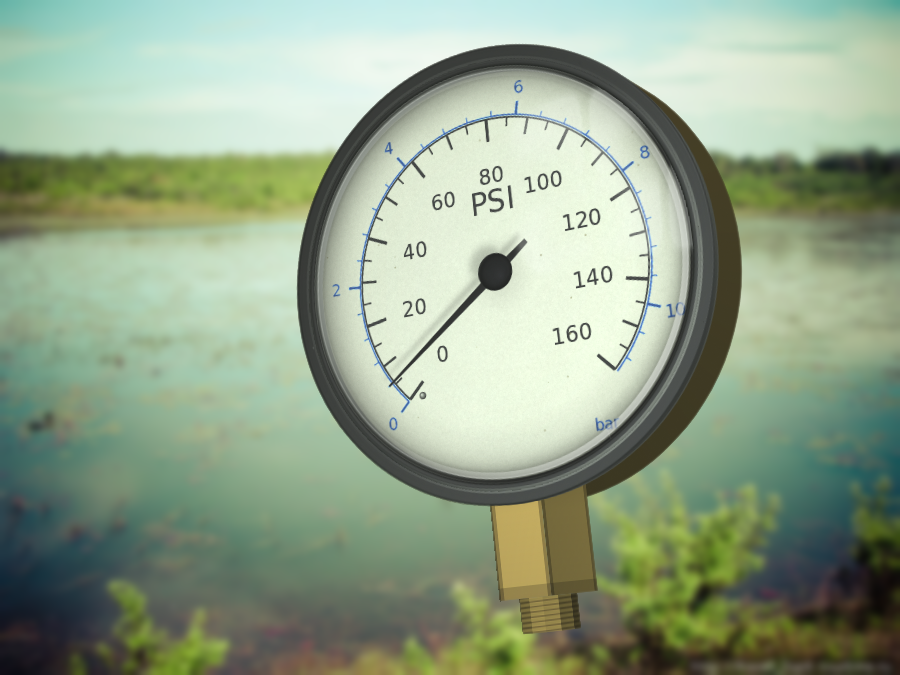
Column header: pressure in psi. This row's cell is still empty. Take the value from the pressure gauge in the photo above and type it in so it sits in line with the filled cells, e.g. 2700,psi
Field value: 5,psi
